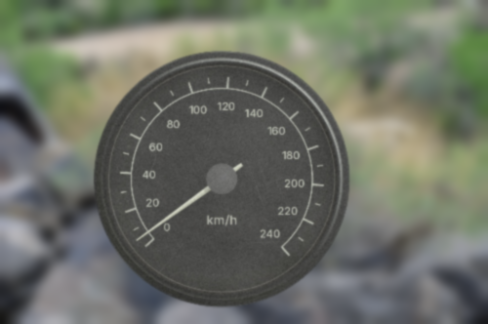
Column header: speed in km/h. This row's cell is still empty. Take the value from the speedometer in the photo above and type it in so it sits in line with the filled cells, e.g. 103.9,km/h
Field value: 5,km/h
